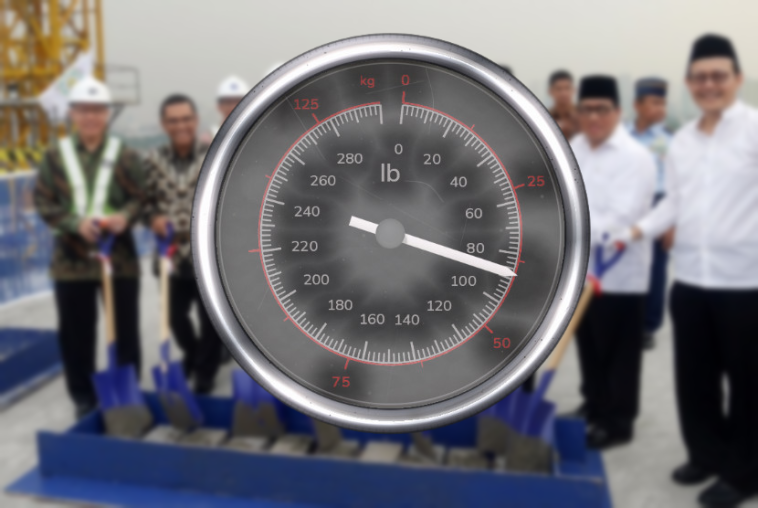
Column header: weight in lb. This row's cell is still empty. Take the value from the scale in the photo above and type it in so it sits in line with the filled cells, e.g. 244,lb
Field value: 88,lb
